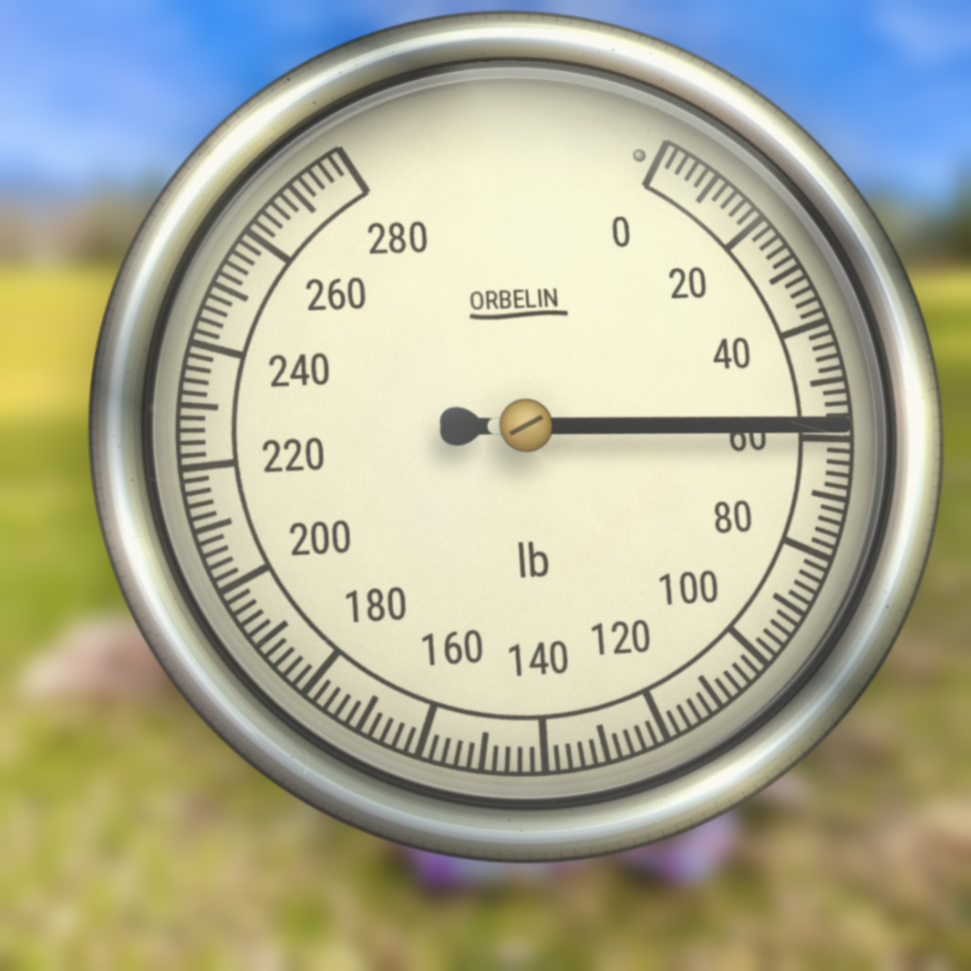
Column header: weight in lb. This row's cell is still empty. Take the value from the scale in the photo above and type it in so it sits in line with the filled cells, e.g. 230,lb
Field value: 58,lb
